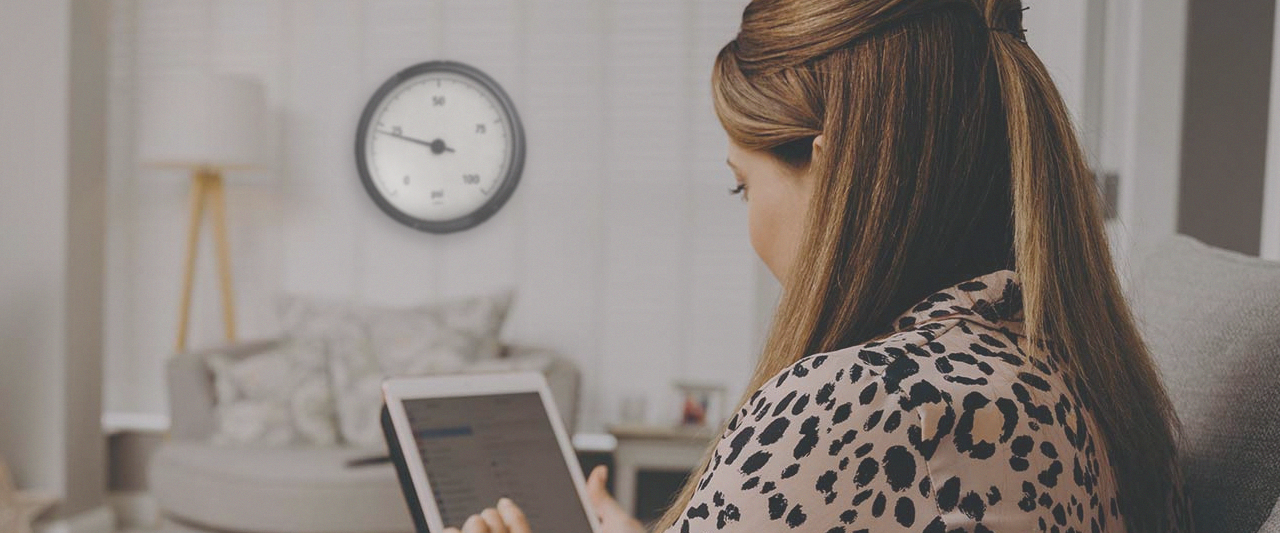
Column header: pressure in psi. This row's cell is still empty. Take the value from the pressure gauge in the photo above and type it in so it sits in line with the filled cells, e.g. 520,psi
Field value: 22.5,psi
